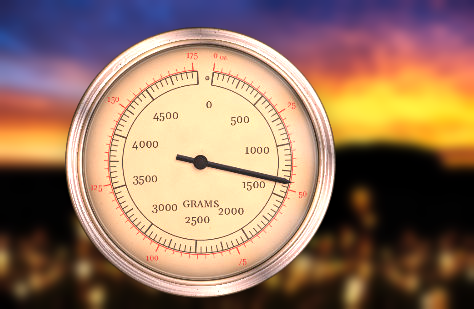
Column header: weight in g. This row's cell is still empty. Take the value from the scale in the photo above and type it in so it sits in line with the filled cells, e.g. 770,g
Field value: 1350,g
